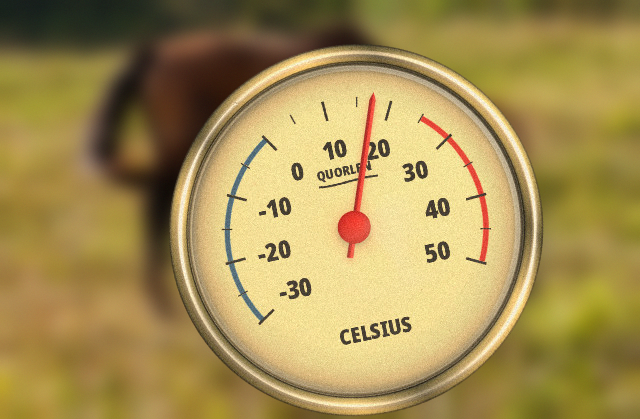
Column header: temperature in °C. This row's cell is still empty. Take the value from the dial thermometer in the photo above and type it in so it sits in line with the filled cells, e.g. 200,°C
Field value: 17.5,°C
